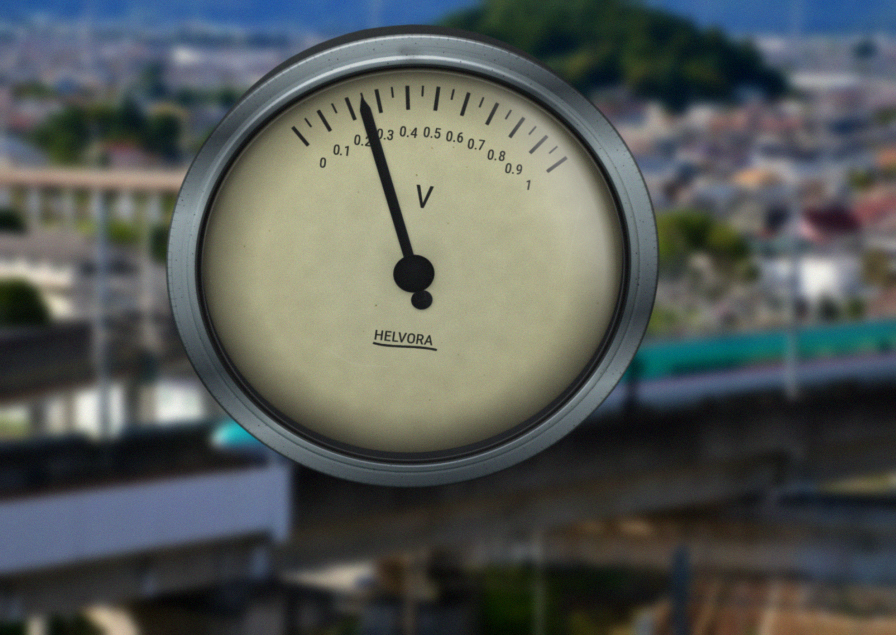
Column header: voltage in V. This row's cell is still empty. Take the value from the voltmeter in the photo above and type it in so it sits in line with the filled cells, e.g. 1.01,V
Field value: 0.25,V
